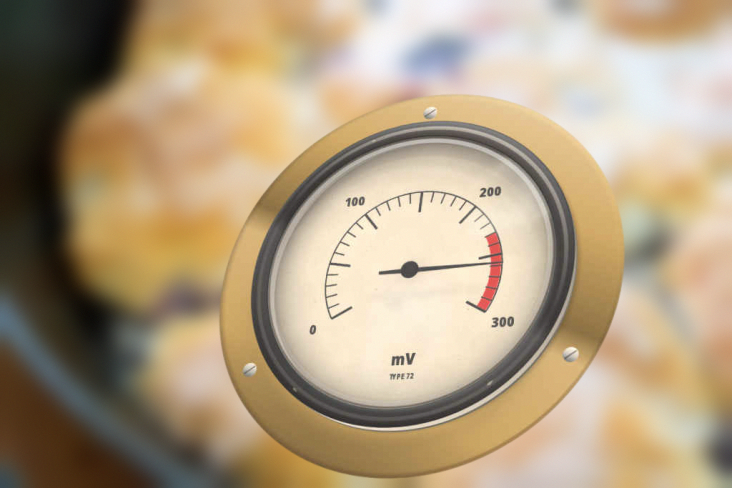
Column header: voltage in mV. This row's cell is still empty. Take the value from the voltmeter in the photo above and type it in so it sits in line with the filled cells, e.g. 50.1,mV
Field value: 260,mV
